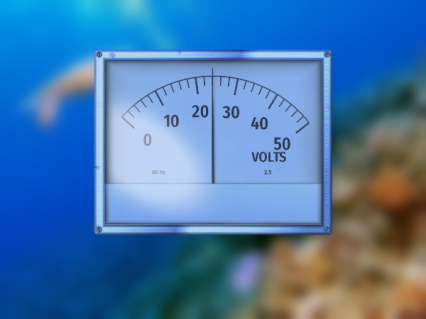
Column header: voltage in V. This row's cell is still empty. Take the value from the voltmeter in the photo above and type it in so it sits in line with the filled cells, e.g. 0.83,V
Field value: 24,V
